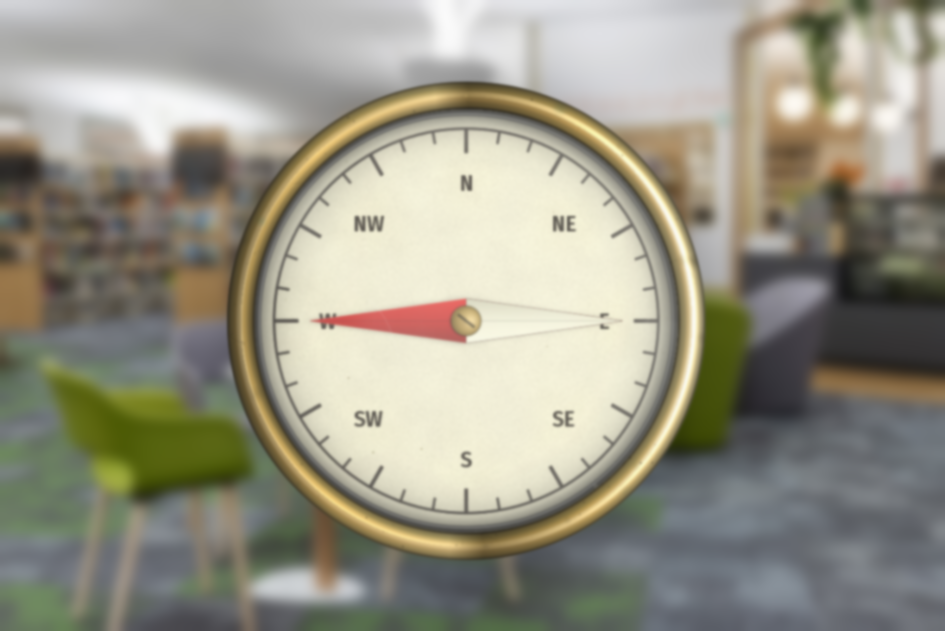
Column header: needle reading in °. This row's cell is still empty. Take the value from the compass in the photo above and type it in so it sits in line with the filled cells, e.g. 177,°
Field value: 270,°
